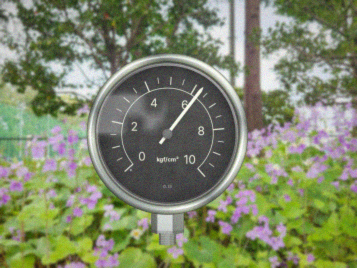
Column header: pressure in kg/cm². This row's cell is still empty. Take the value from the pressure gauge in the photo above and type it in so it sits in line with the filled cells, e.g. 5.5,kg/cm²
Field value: 6.25,kg/cm²
